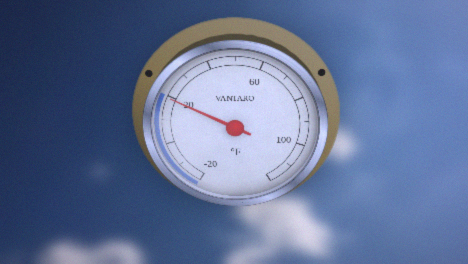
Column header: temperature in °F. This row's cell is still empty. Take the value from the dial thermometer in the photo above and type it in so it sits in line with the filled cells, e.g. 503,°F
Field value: 20,°F
